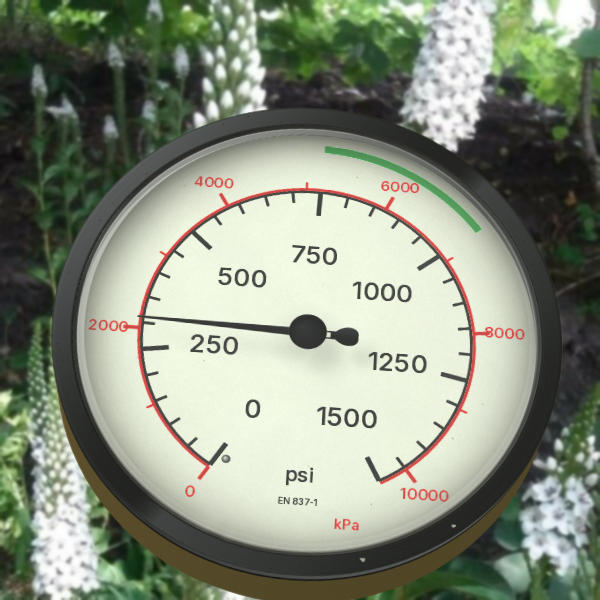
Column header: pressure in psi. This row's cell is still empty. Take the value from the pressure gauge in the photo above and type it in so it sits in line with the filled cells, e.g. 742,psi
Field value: 300,psi
